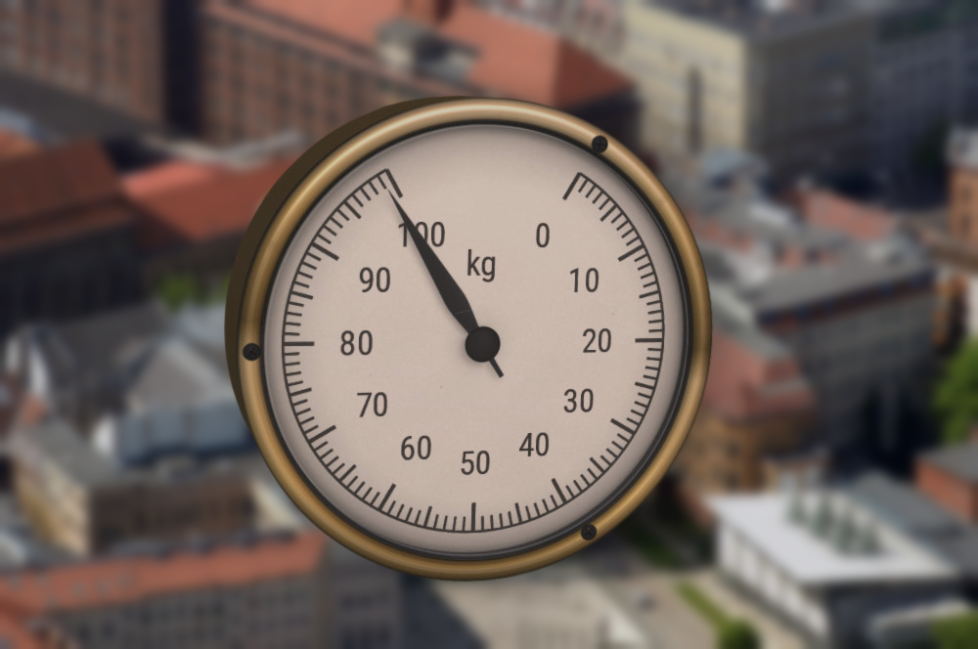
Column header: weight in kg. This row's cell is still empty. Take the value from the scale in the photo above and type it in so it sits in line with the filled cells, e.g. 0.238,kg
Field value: 99,kg
